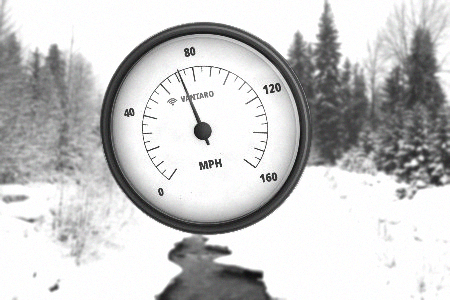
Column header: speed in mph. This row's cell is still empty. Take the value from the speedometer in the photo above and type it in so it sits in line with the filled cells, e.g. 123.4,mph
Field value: 72.5,mph
